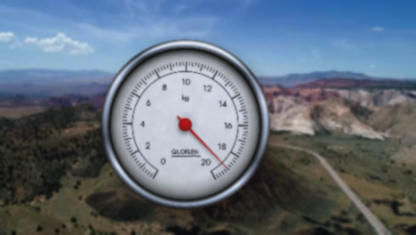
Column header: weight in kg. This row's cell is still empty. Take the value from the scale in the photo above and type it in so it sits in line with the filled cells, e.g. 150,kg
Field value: 19,kg
